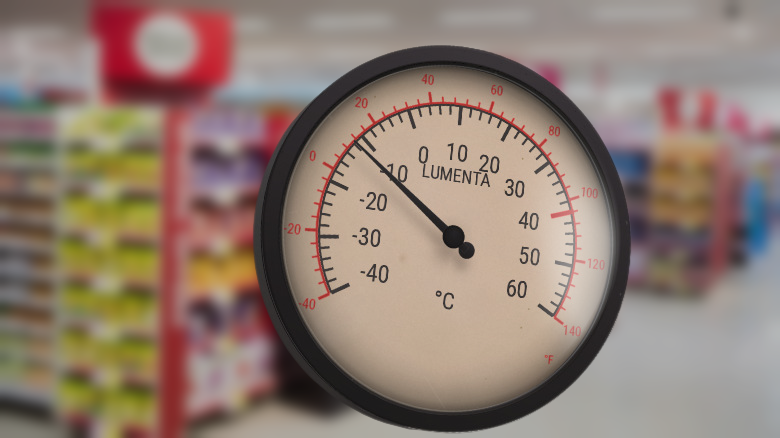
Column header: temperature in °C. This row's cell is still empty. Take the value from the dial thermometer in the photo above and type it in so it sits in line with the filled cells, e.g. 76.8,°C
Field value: -12,°C
